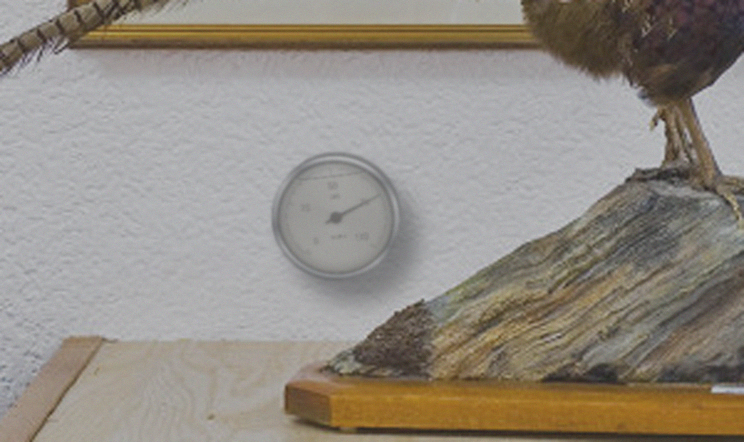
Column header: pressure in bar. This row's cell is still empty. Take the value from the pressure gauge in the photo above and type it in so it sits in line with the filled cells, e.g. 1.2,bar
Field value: 75,bar
